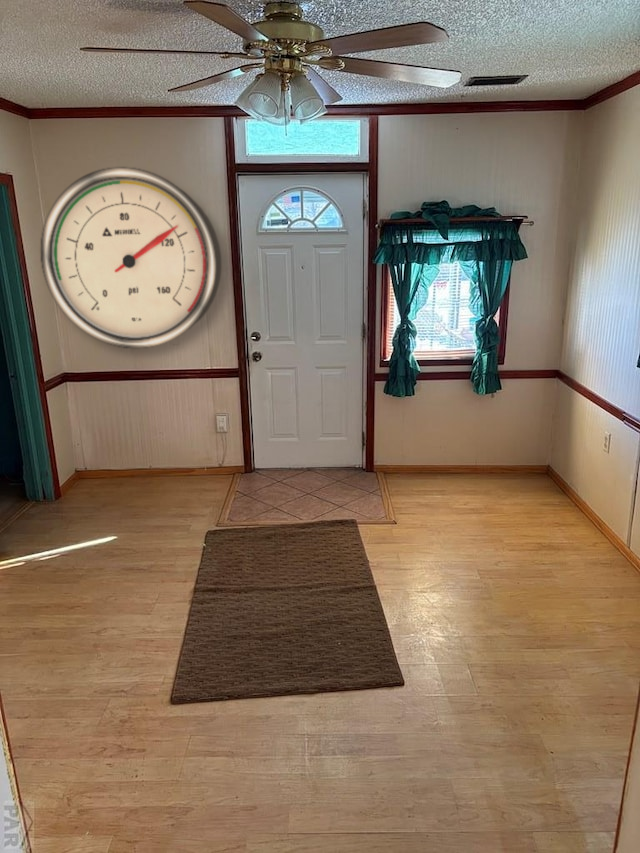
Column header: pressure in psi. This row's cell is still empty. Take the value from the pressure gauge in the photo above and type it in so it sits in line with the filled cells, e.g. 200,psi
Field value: 115,psi
